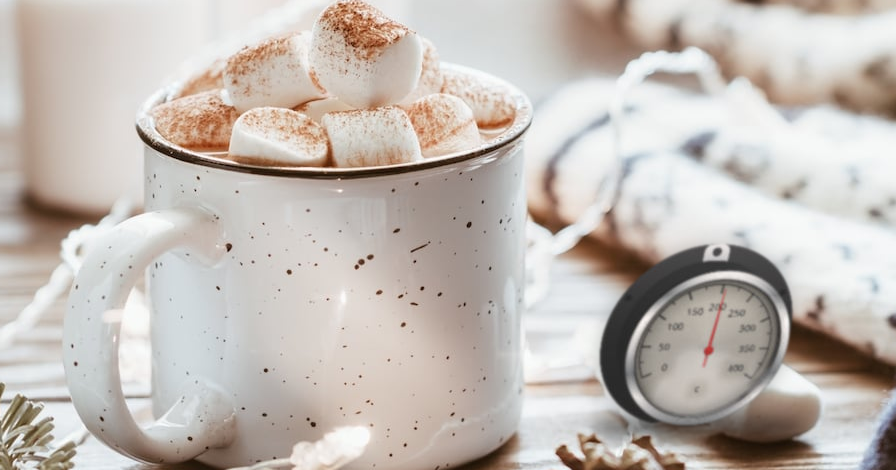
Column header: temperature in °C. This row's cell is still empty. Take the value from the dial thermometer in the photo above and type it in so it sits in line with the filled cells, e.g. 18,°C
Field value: 200,°C
